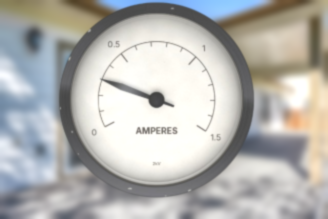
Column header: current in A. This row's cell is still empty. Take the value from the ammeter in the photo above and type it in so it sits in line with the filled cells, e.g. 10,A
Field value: 0.3,A
